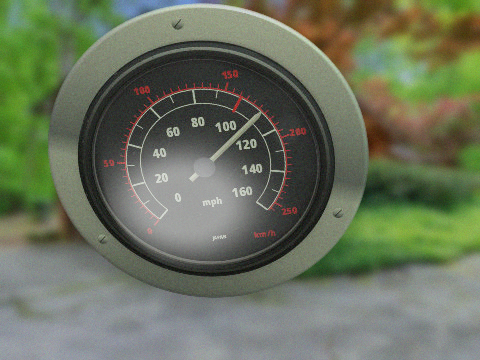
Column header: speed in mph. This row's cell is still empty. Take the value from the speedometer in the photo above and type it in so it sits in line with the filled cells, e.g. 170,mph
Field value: 110,mph
